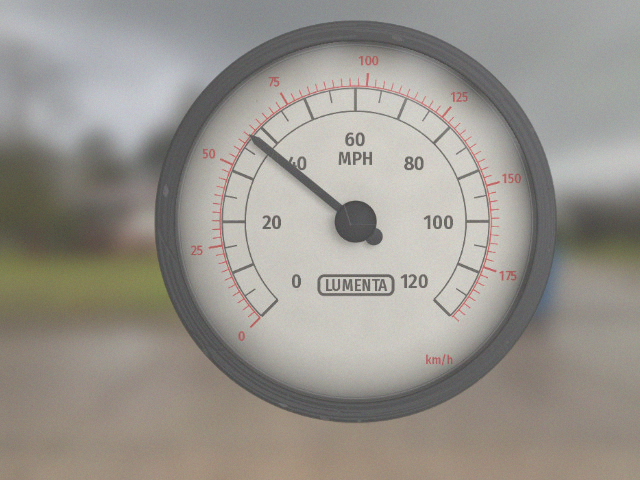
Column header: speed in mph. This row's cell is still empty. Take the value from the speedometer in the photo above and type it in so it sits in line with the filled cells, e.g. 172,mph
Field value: 37.5,mph
